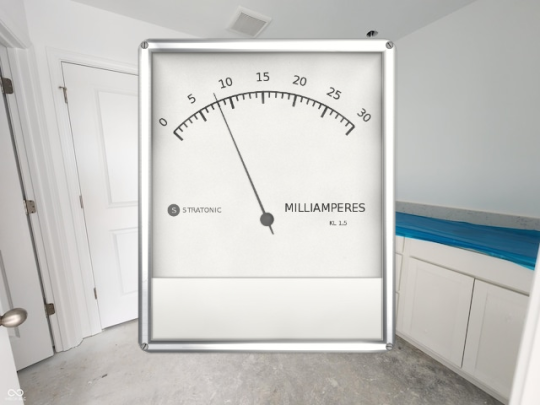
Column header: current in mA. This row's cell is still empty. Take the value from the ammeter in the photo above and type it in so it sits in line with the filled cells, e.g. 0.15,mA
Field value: 8,mA
